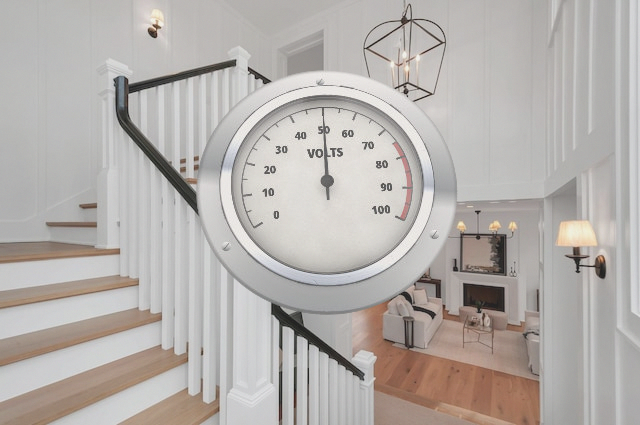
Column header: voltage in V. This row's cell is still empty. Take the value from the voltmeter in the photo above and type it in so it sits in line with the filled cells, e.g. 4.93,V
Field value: 50,V
